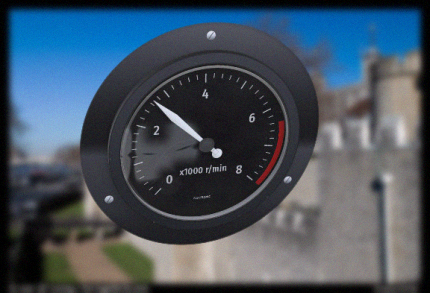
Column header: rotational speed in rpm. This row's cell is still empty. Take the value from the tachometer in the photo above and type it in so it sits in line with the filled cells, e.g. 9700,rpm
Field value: 2700,rpm
